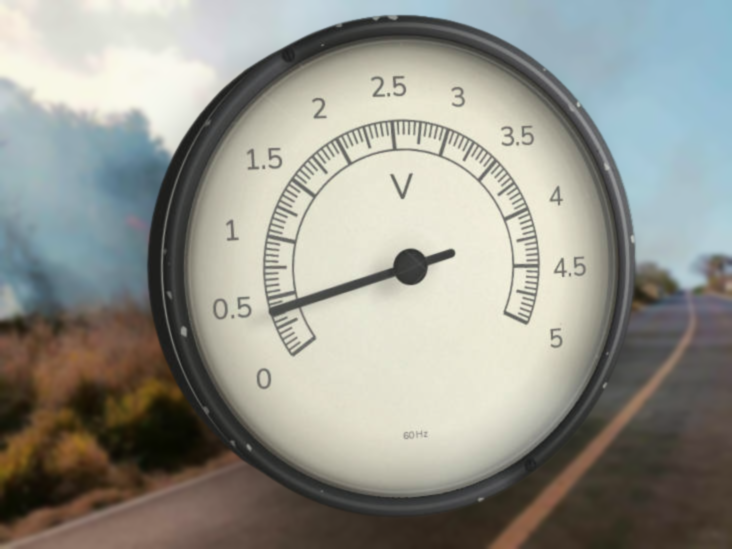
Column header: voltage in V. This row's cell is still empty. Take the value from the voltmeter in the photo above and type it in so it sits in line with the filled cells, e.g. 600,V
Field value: 0.4,V
